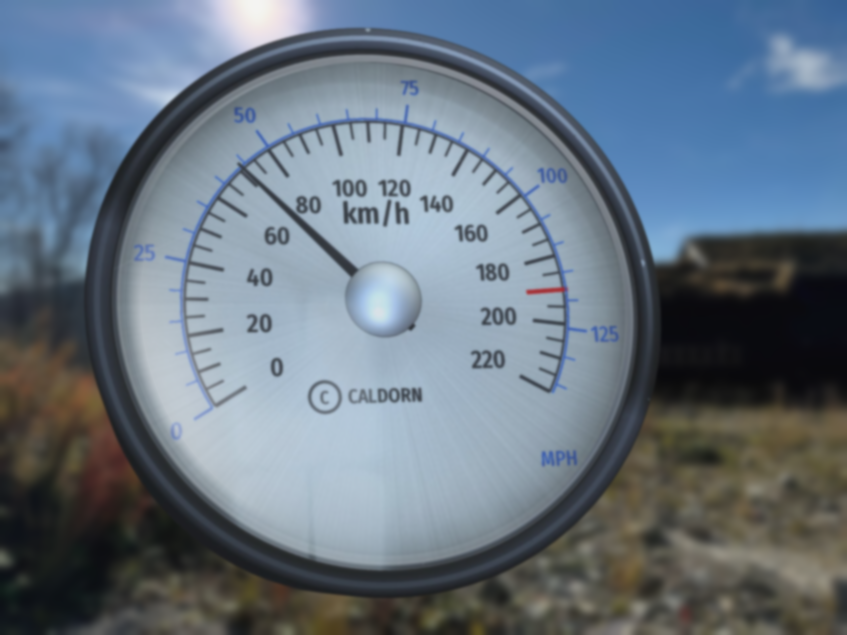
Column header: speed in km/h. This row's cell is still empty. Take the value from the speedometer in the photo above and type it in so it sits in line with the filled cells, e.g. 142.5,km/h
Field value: 70,km/h
